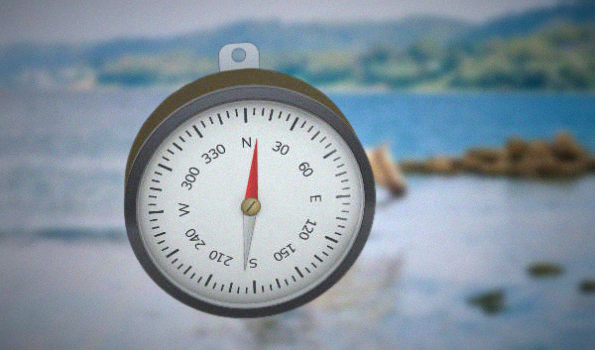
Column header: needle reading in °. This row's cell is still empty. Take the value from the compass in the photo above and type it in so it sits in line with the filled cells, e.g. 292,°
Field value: 7.5,°
